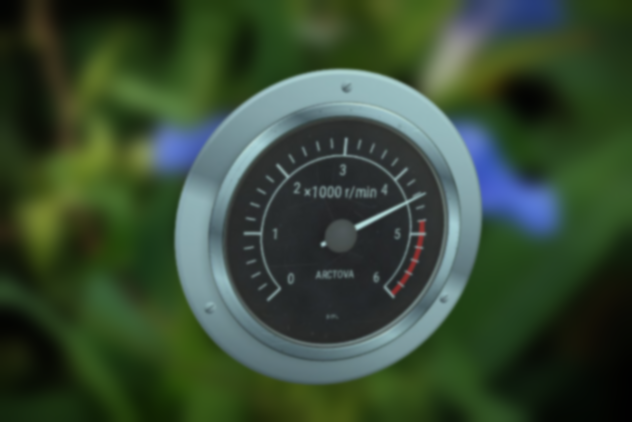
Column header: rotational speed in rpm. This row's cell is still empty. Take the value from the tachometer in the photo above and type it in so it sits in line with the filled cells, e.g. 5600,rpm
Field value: 4400,rpm
